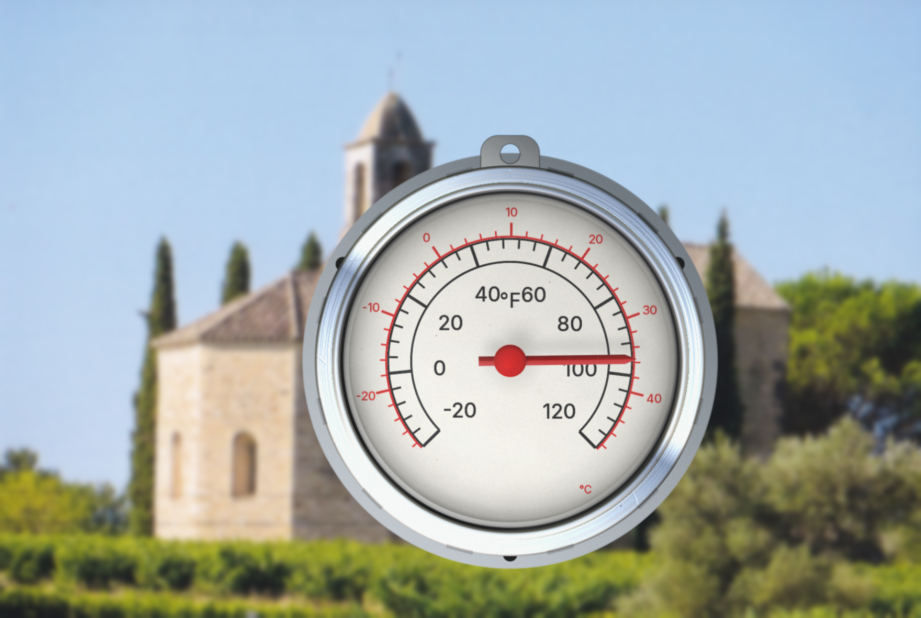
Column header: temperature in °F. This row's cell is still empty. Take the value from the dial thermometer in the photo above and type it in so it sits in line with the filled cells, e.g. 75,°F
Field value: 96,°F
